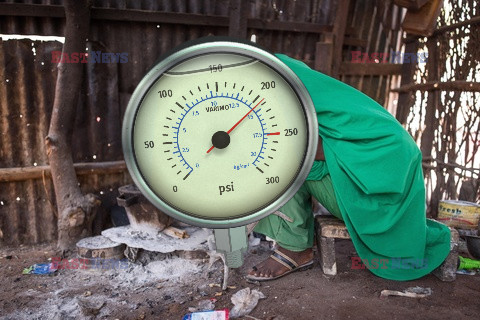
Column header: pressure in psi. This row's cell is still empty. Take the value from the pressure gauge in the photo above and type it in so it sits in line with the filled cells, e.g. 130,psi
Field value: 205,psi
